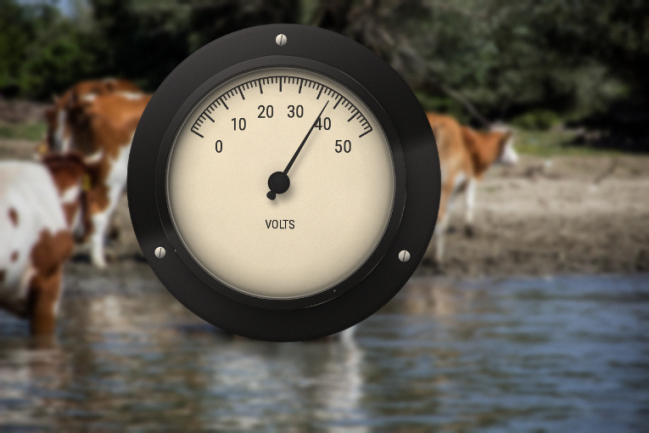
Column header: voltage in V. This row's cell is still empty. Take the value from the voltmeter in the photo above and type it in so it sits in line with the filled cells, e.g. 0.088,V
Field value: 38,V
